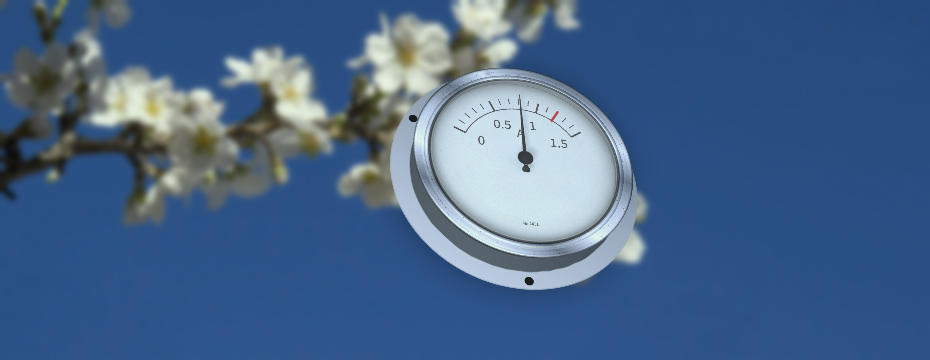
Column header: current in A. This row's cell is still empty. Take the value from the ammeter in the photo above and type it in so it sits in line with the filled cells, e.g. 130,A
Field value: 0.8,A
